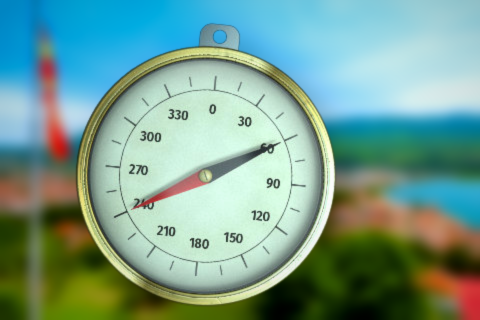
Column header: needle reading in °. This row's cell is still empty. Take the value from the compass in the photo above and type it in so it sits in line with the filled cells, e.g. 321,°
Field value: 240,°
